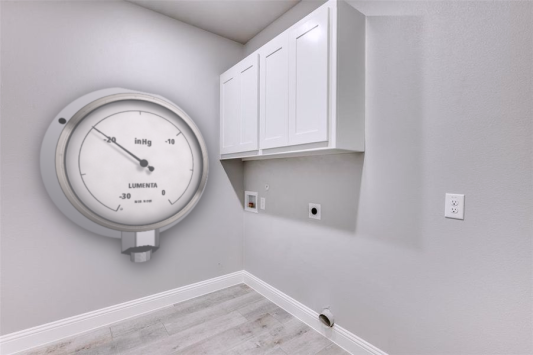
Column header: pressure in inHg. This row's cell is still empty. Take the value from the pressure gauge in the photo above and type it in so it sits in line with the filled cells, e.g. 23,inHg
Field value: -20,inHg
